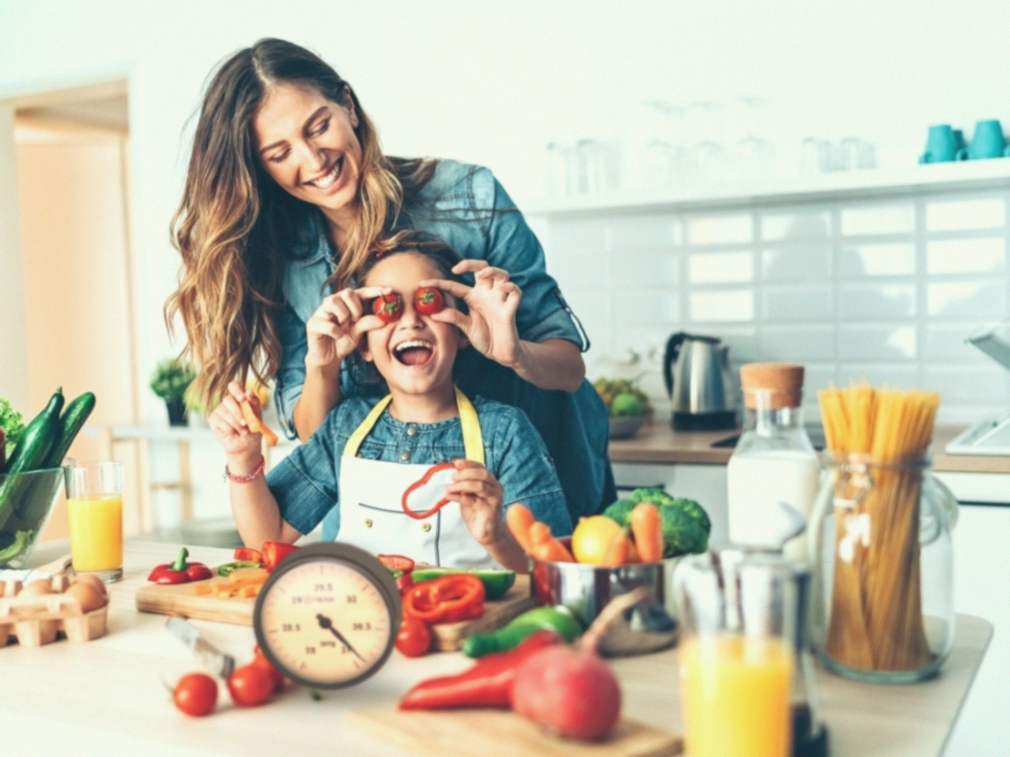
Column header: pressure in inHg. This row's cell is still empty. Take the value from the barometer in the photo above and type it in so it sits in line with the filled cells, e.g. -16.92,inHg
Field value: 30.9,inHg
